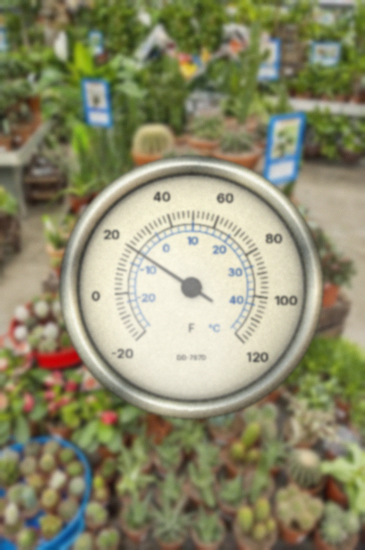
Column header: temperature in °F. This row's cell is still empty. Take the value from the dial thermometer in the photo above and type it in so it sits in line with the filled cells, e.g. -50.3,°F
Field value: 20,°F
